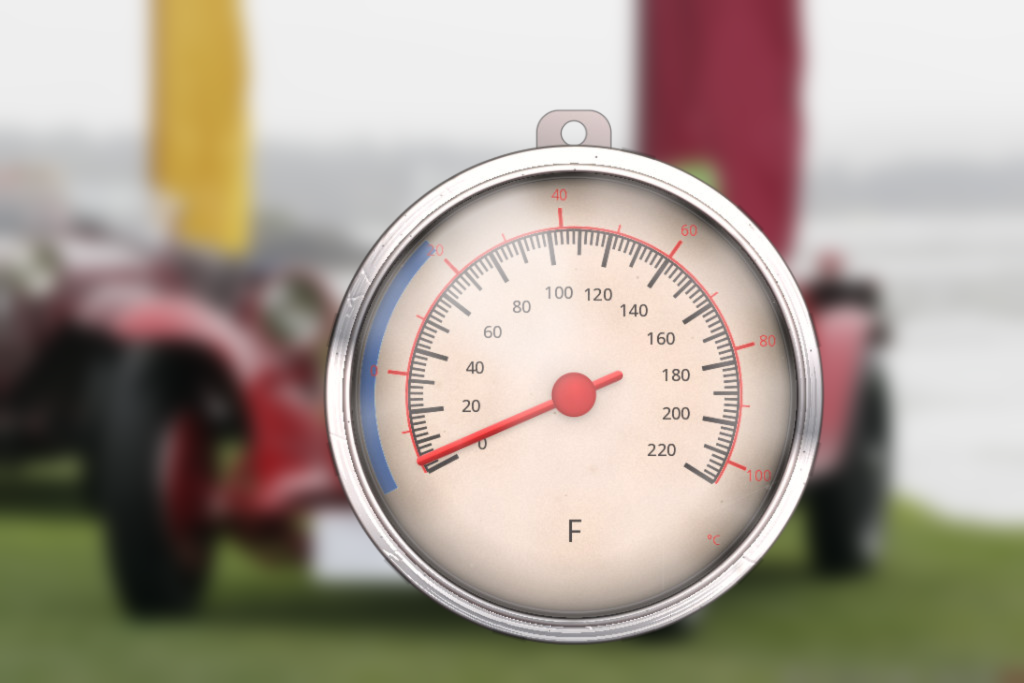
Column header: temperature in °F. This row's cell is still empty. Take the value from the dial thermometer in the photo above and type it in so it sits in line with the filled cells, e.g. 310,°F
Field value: 4,°F
